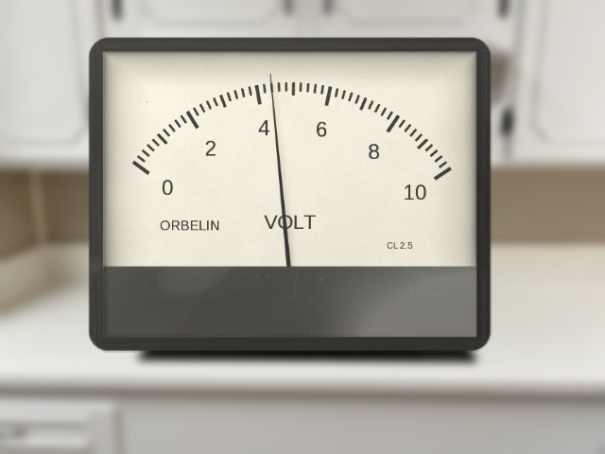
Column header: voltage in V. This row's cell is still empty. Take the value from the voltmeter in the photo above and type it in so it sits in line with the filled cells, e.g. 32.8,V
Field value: 4.4,V
